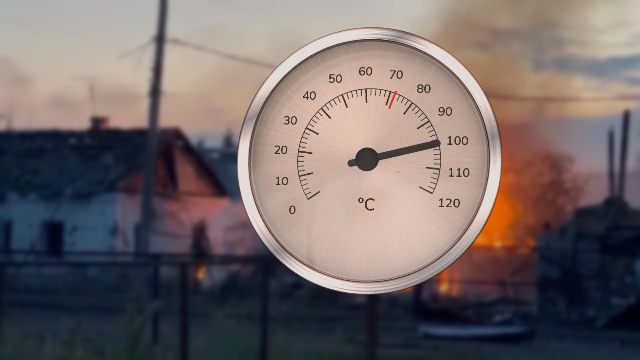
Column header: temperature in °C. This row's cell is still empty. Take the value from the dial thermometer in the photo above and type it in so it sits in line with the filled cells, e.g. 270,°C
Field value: 100,°C
